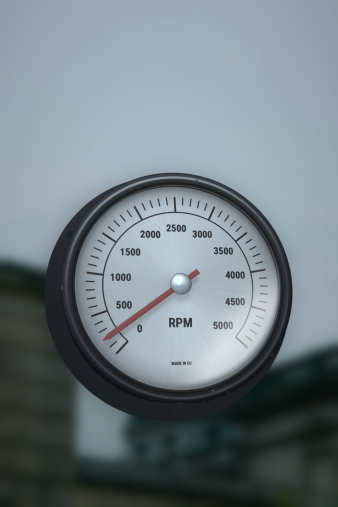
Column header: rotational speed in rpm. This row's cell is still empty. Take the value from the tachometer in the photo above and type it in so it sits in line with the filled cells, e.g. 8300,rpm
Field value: 200,rpm
